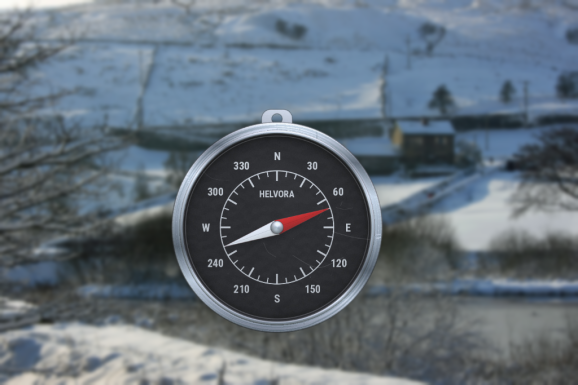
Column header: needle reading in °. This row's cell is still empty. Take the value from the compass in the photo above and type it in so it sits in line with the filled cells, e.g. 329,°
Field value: 70,°
